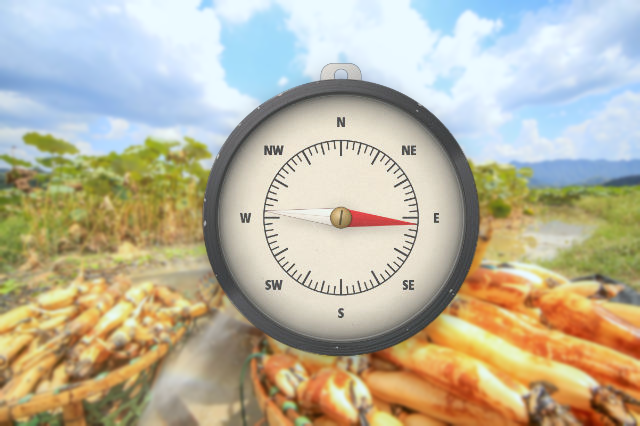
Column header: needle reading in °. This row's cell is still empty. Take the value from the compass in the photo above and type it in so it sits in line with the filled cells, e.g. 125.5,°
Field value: 95,°
